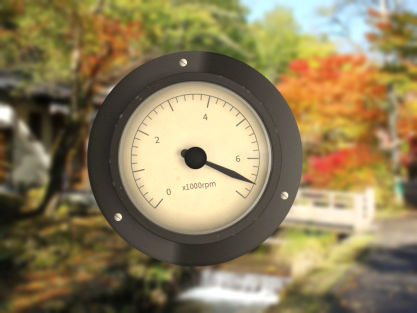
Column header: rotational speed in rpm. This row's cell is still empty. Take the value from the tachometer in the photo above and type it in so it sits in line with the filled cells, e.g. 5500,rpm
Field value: 6600,rpm
